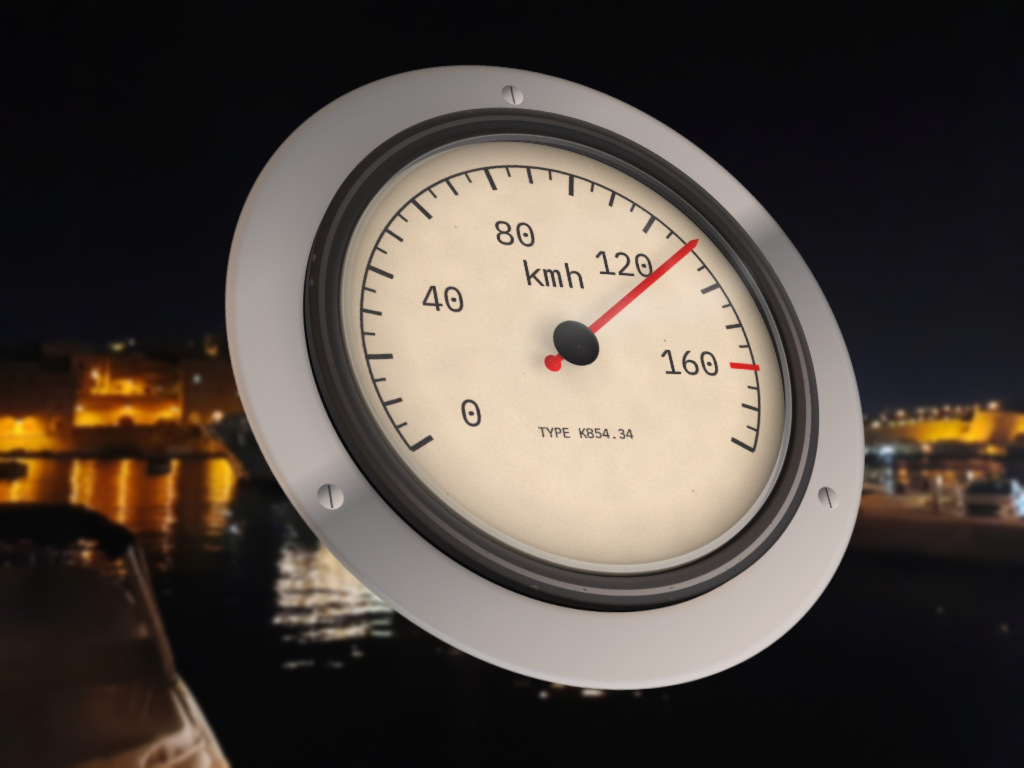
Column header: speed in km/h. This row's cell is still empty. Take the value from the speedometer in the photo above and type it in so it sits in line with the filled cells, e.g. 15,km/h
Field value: 130,km/h
